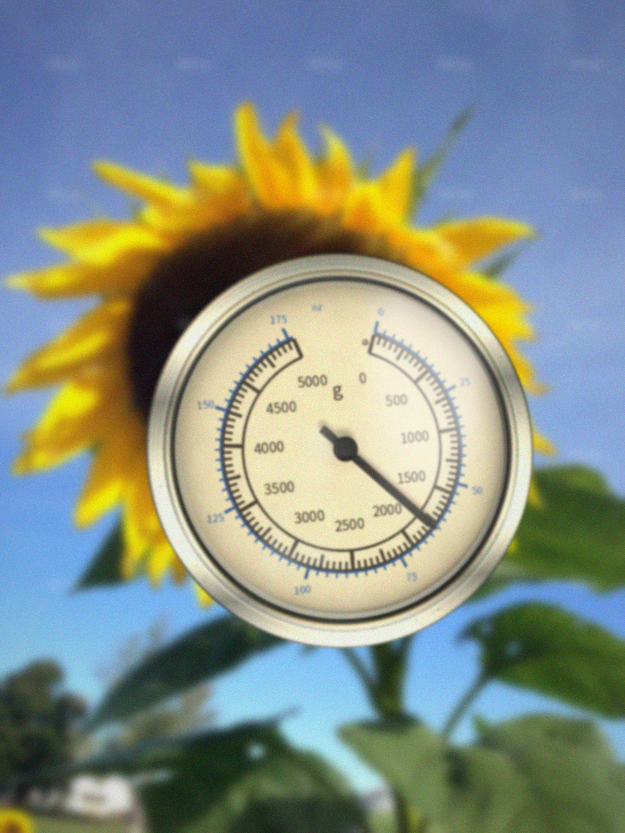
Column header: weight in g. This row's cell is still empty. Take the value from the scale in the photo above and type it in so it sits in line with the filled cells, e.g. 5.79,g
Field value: 1800,g
